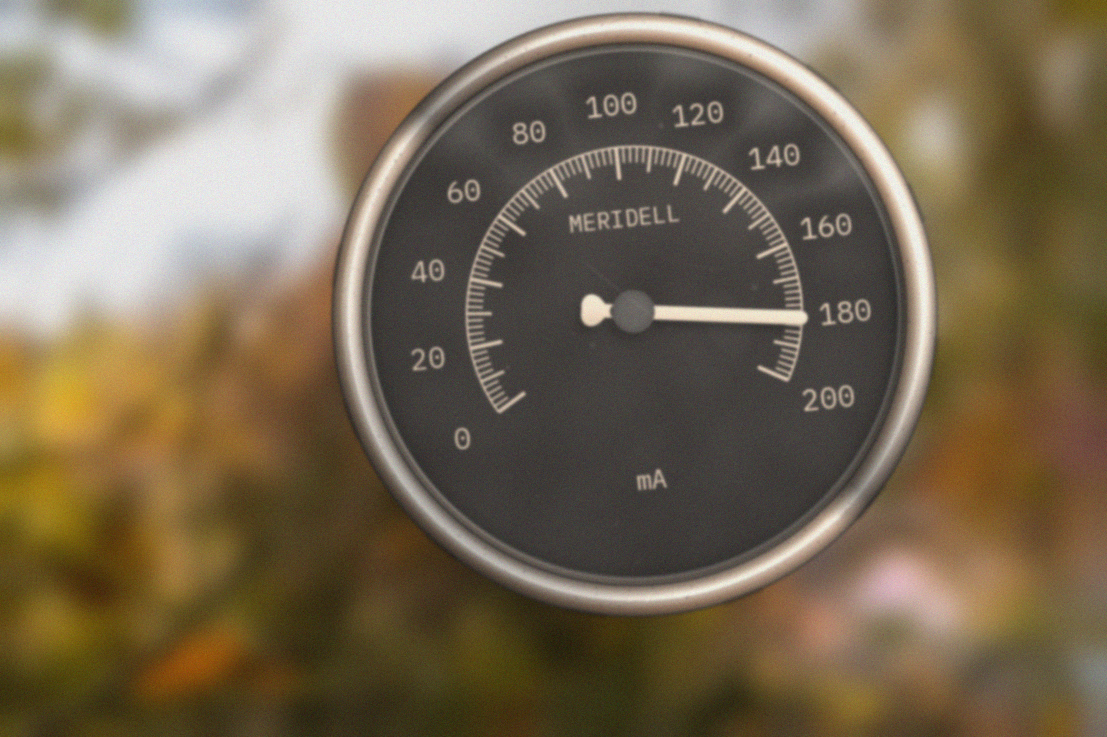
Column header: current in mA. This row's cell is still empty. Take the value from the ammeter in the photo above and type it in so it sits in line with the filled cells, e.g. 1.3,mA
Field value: 182,mA
